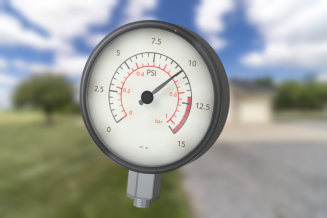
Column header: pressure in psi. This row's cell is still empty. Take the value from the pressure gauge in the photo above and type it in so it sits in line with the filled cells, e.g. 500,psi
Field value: 10,psi
